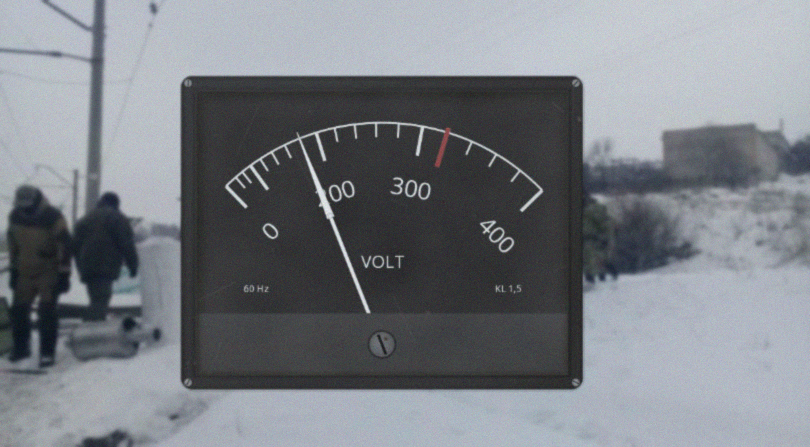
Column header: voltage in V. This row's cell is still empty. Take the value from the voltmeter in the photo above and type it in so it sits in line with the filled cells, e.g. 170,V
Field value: 180,V
